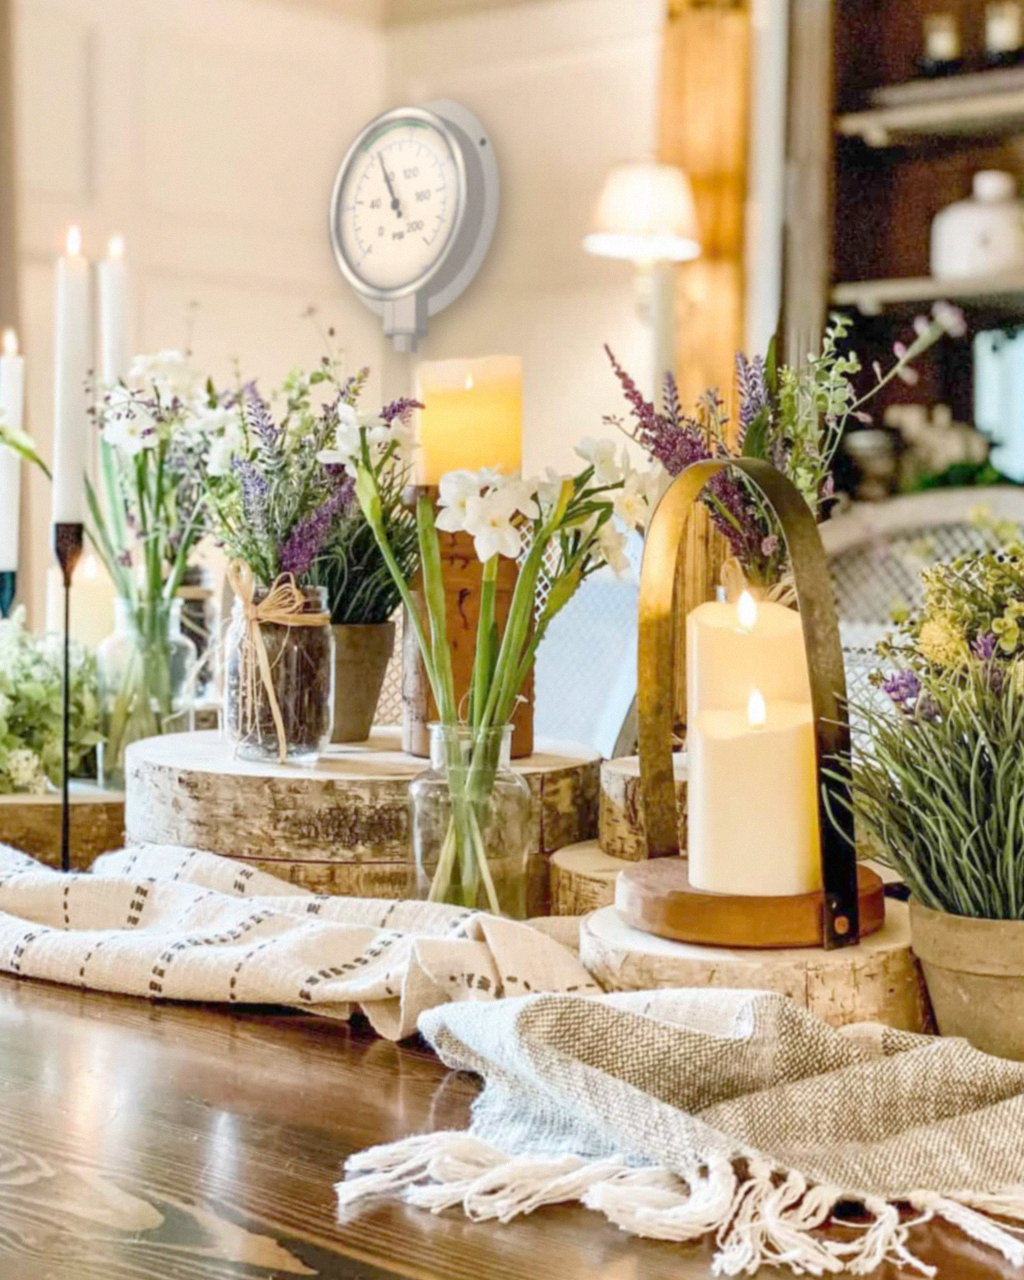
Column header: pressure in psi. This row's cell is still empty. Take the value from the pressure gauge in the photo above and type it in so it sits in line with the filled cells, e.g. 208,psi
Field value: 80,psi
